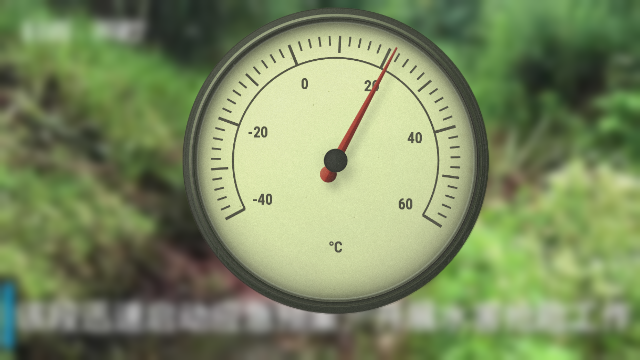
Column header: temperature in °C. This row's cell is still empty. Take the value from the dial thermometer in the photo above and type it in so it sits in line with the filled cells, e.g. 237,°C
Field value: 21,°C
